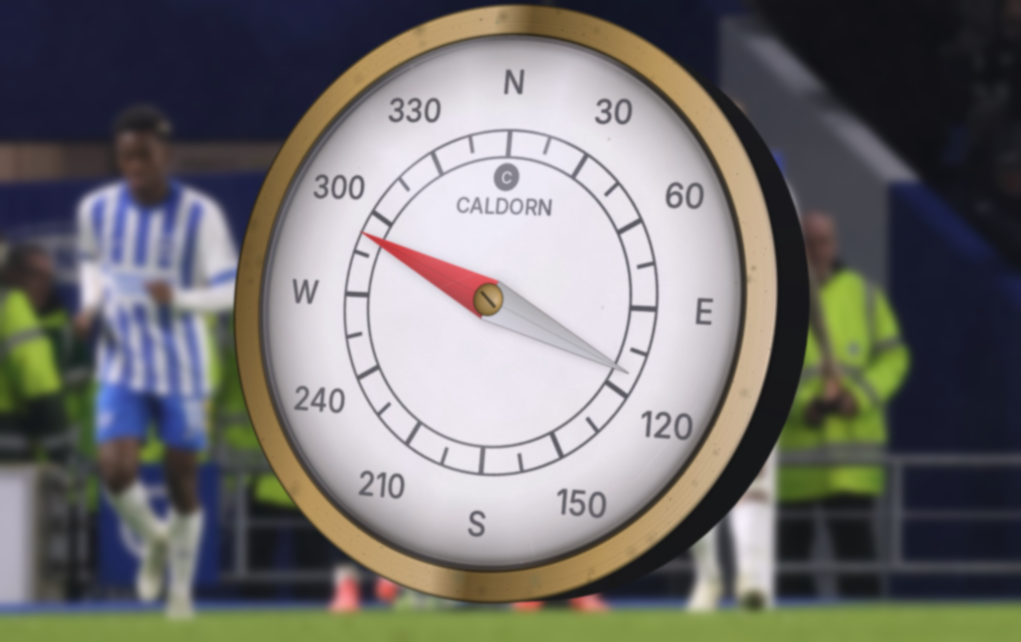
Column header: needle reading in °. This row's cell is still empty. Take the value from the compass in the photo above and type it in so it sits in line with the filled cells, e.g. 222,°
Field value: 292.5,°
